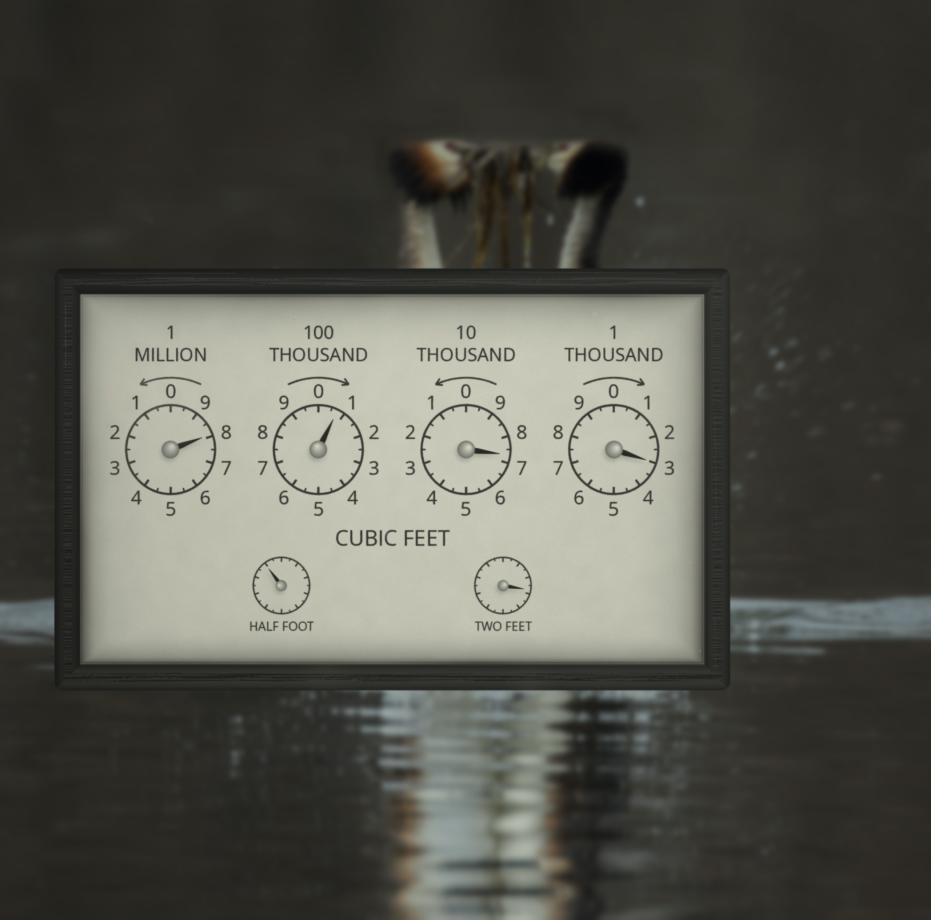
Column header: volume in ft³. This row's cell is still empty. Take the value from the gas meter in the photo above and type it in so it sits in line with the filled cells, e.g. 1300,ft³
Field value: 807300,ft³
